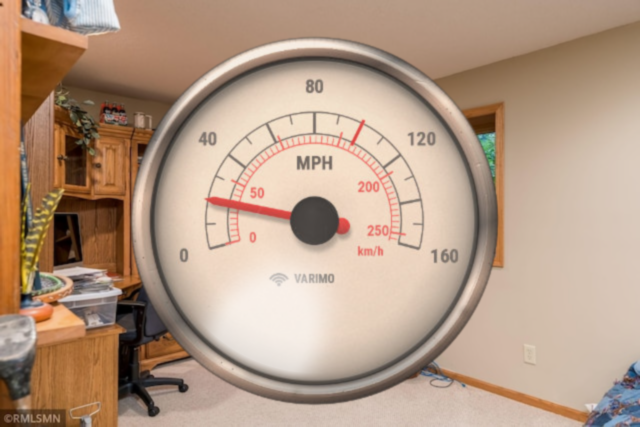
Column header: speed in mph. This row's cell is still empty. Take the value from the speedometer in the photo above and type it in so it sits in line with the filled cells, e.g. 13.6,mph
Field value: 20,mph
